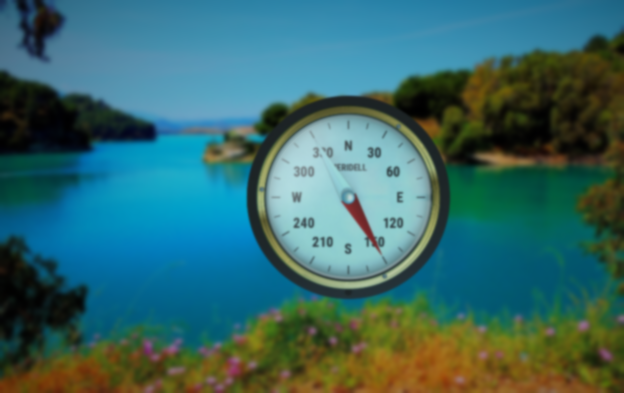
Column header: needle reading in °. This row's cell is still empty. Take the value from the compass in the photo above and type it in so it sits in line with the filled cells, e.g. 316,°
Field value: 150,°
